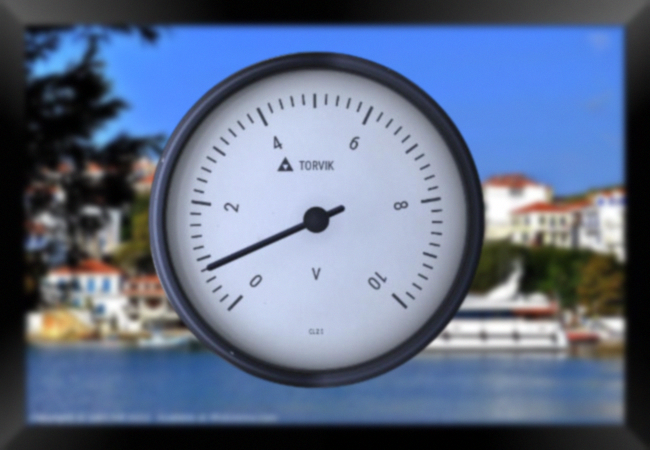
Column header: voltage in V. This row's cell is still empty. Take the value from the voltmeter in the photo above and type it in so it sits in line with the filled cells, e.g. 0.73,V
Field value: 0.8,V
